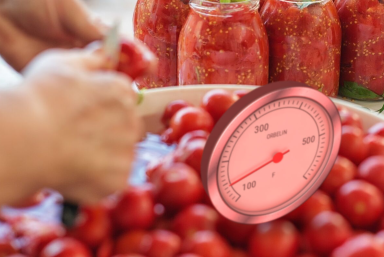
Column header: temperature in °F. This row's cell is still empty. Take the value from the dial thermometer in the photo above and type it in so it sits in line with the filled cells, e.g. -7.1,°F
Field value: 150,°F
